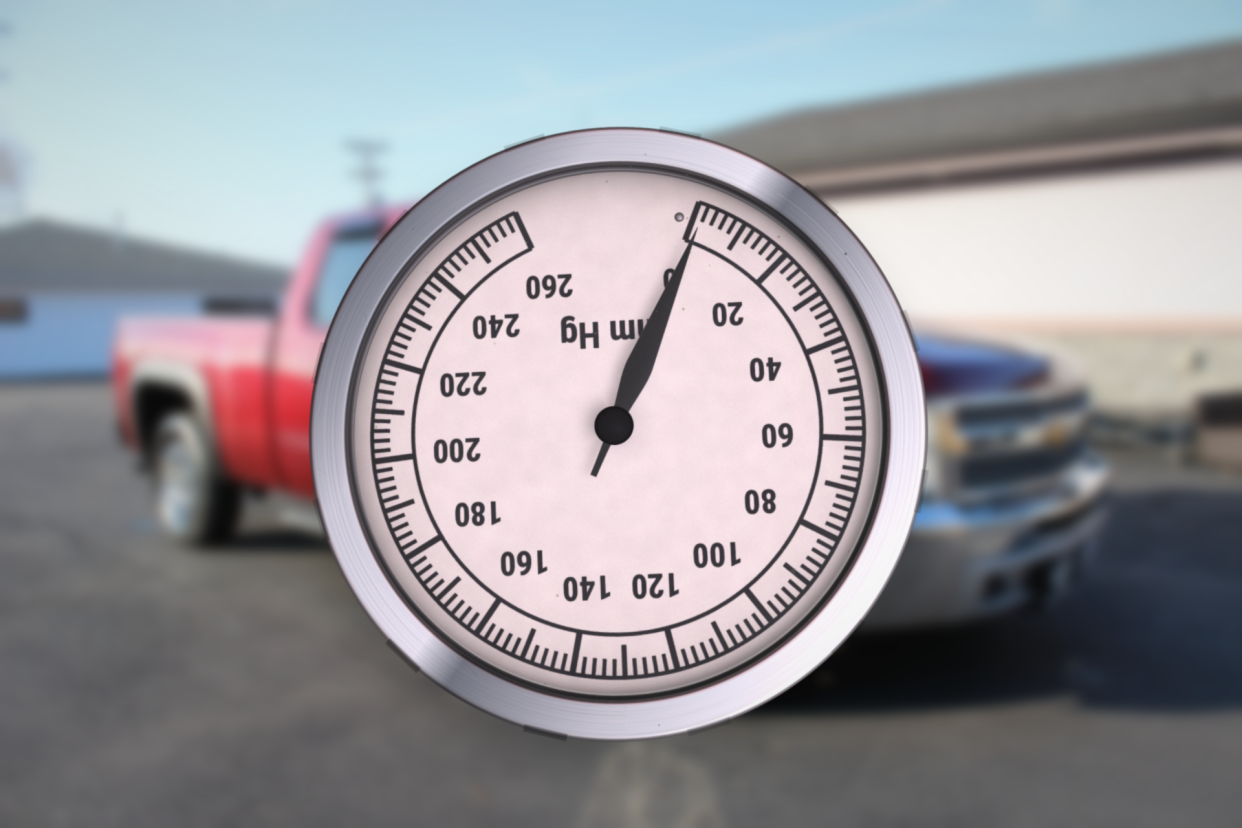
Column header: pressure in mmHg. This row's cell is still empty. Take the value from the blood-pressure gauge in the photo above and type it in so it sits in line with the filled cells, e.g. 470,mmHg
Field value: 2,mmHg
